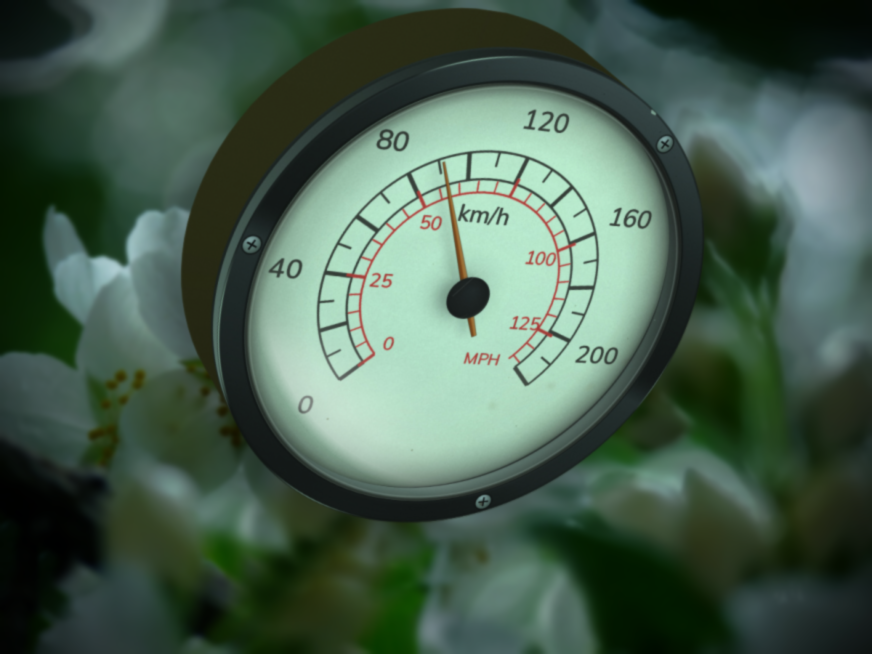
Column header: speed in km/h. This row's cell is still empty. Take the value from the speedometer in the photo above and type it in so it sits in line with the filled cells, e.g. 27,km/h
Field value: 90,km/h
